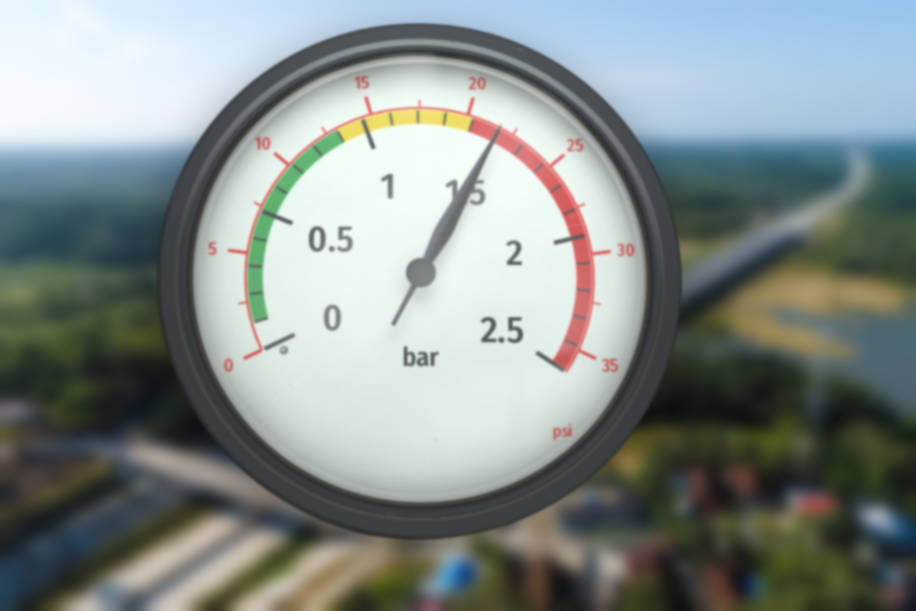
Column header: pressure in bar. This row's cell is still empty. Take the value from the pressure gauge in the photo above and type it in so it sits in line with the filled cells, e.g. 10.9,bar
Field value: 1.5,bar
